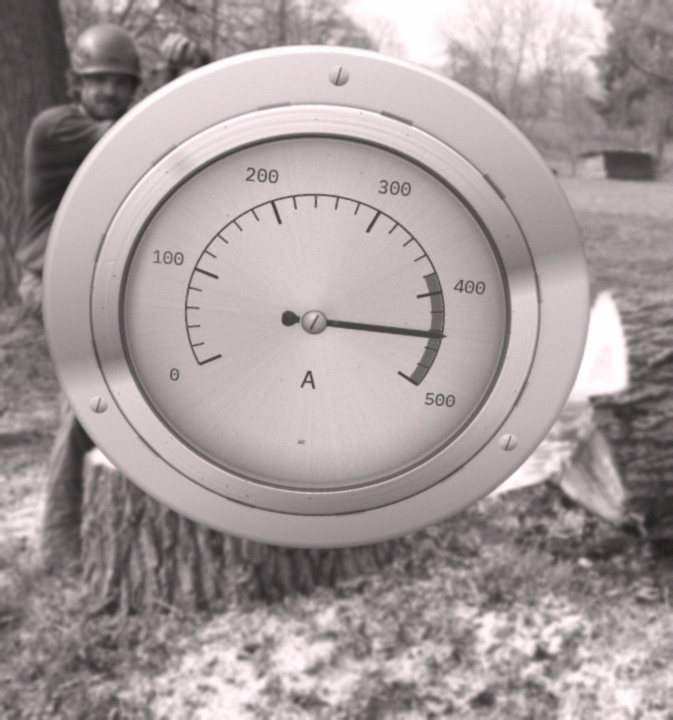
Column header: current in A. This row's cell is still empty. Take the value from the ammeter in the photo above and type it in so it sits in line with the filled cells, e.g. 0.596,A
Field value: 440,A
